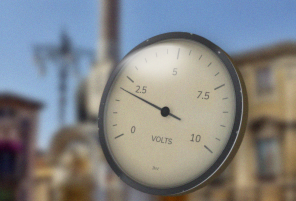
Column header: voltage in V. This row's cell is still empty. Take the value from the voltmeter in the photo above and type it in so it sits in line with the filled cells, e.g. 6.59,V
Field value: 2,V
